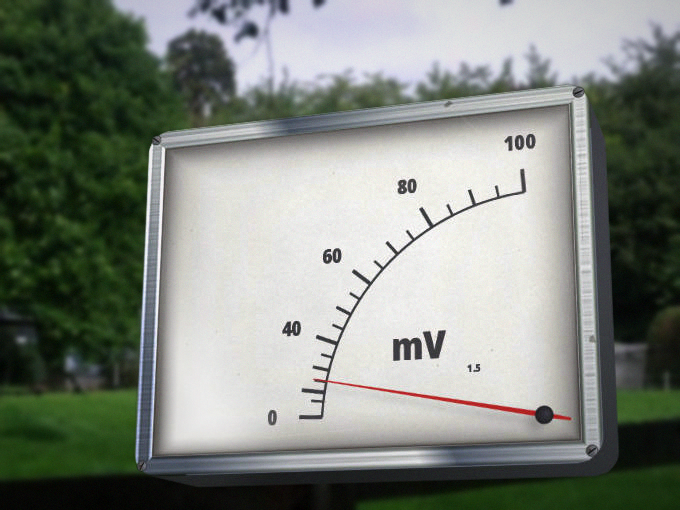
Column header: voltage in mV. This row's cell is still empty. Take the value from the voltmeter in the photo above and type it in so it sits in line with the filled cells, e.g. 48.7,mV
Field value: 25,mV
